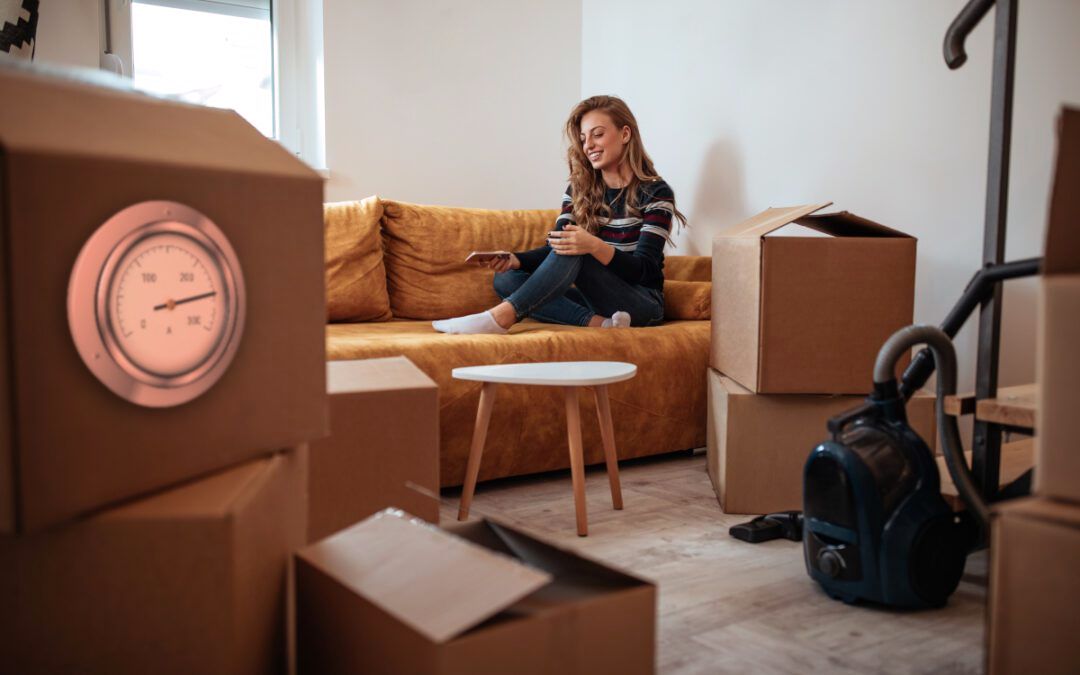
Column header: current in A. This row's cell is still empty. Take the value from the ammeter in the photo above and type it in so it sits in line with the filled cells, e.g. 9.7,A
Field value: 250,A
